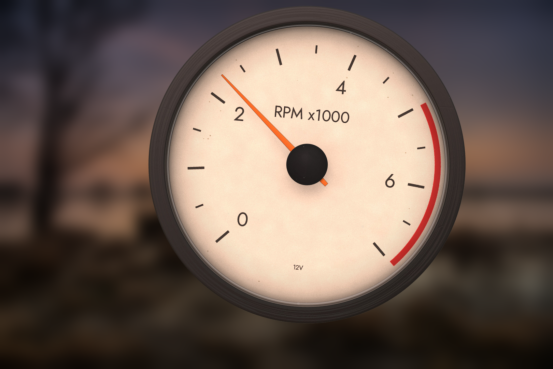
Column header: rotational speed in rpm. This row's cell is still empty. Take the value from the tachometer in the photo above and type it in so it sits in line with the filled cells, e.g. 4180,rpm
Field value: 2250,rpm
